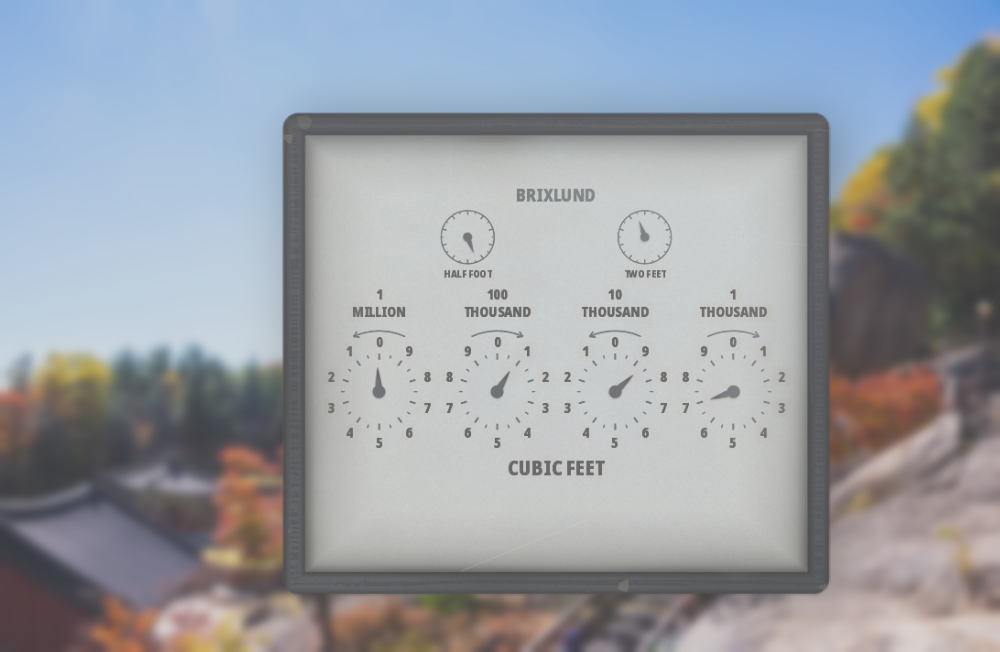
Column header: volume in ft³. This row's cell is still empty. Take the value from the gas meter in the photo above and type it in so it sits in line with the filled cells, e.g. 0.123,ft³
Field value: 8700,ft³
